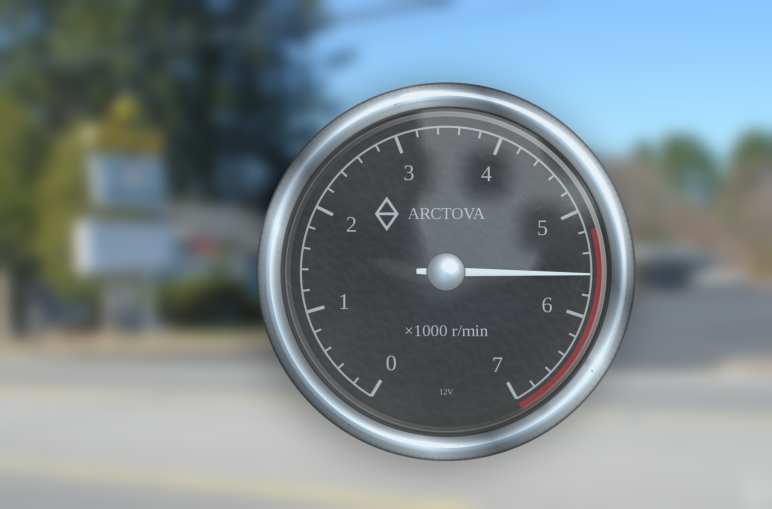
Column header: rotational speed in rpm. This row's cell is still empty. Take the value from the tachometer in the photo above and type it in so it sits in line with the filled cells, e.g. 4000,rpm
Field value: 5600,rpm
